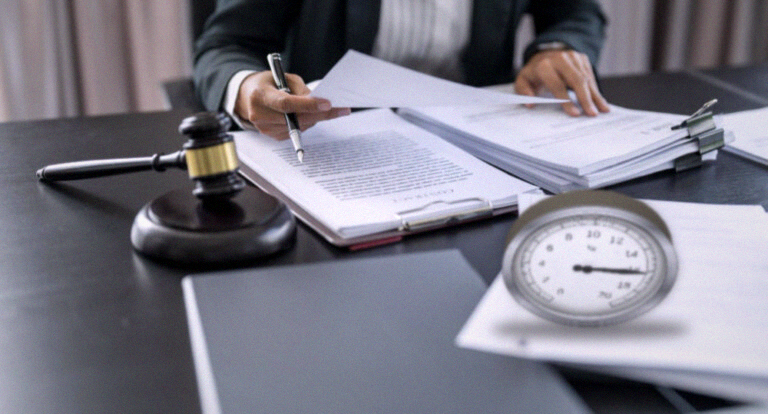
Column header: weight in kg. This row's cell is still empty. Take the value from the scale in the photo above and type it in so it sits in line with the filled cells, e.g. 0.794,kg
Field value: 16,kg
